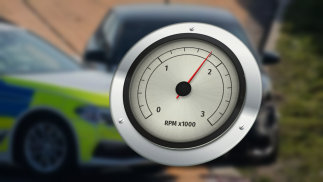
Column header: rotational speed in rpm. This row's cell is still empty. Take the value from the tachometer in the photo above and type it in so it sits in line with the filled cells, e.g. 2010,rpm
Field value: 1800,rpm
